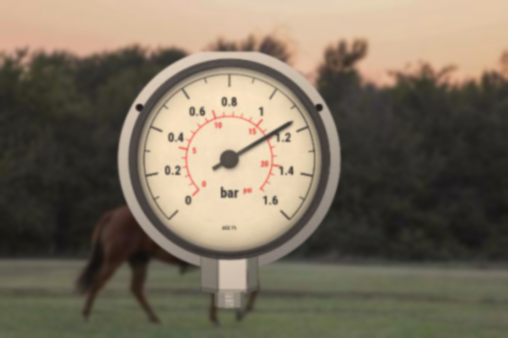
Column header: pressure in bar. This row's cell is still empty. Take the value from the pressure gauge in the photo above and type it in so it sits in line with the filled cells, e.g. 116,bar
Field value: 1.15,bar
